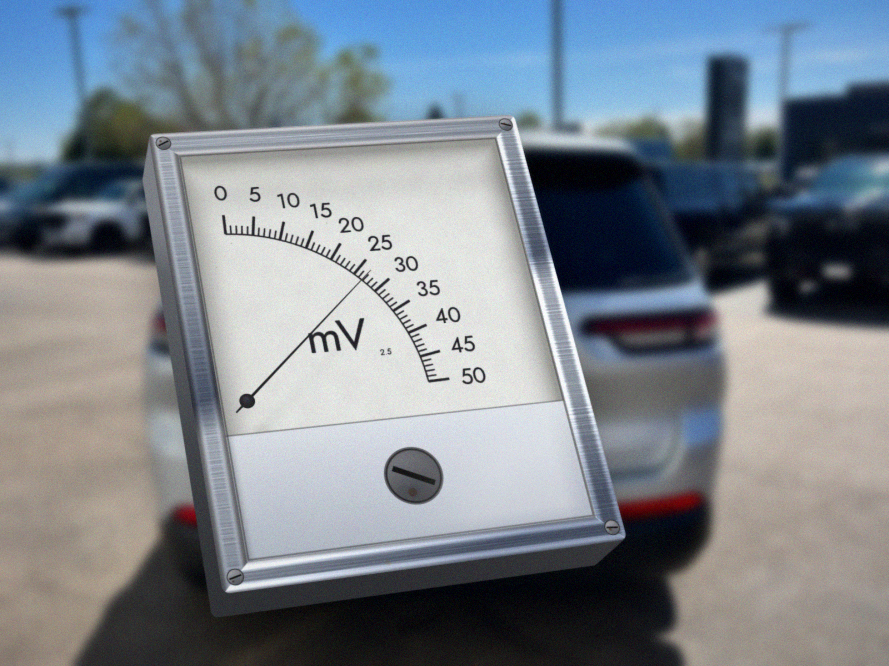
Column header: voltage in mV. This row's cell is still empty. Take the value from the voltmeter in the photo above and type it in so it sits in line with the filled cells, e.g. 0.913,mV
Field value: 27,mV
